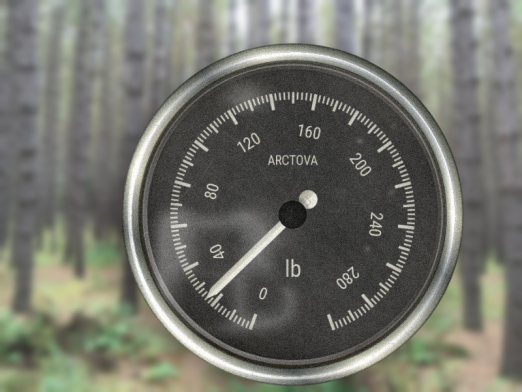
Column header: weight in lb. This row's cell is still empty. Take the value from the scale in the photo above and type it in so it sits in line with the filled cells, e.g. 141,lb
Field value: 24,lb
